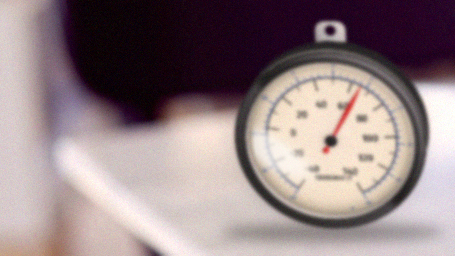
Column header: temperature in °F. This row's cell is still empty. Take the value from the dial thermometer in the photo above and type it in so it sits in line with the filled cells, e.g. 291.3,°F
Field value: 65,°F
